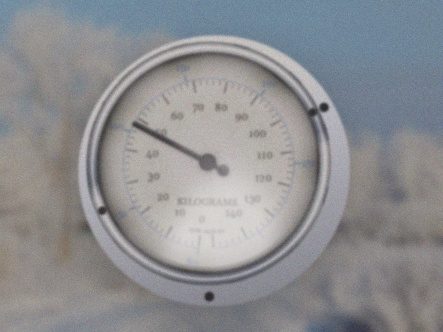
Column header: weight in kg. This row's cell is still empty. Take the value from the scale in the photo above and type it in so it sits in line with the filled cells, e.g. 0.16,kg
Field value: 48,kg
